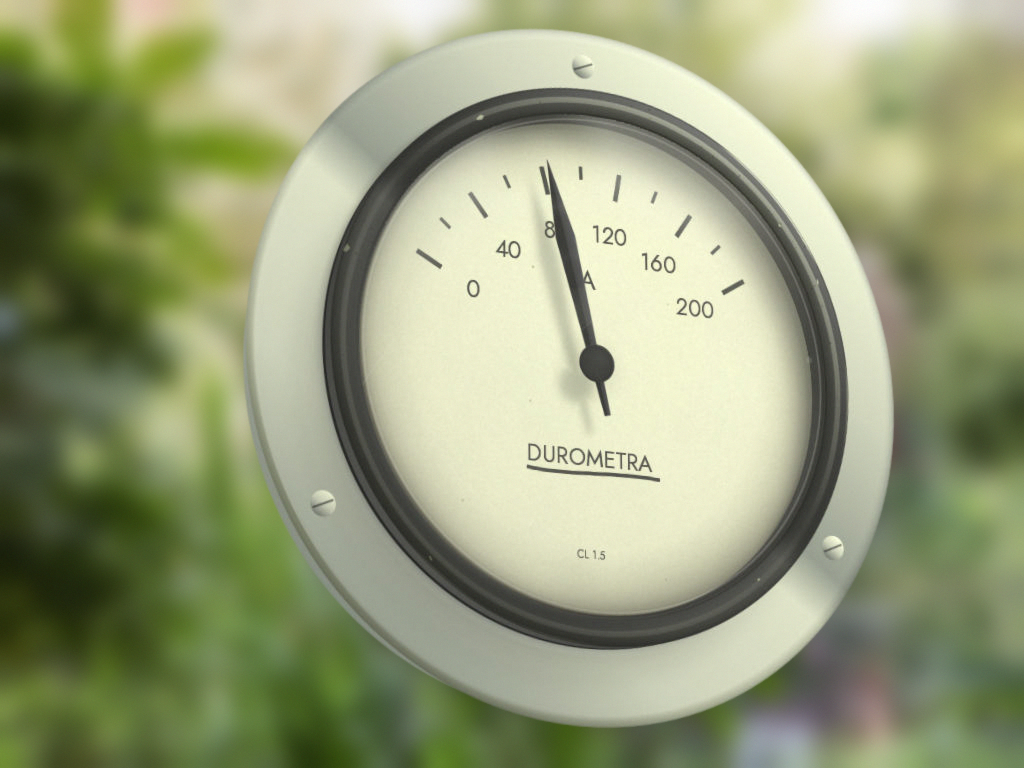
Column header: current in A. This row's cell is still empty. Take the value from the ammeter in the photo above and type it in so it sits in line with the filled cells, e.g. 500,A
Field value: 80,A
